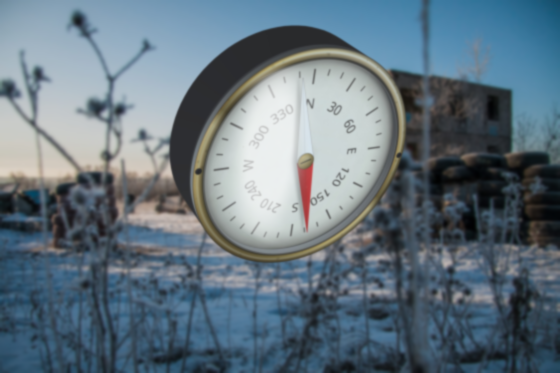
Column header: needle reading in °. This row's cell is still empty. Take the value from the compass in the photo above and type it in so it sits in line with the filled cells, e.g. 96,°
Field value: 170,°
